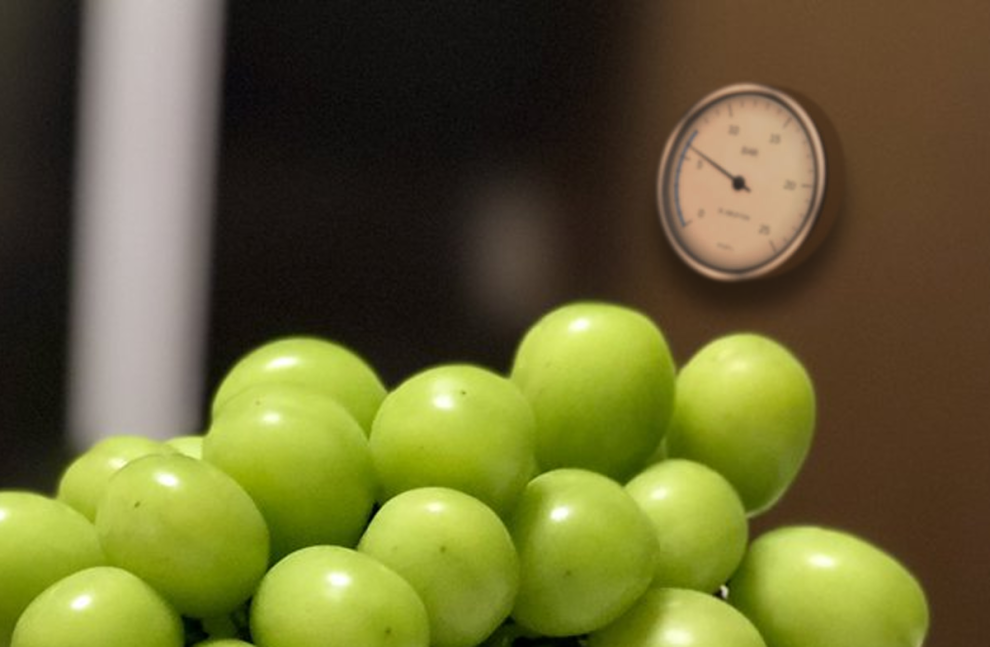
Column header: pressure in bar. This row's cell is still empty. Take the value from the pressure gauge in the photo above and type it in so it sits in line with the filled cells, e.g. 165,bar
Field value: 6,bar
